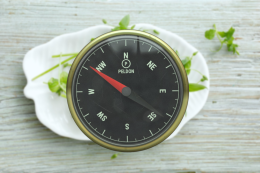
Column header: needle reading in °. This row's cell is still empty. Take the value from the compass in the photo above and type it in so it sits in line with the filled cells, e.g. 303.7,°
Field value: 305,°
